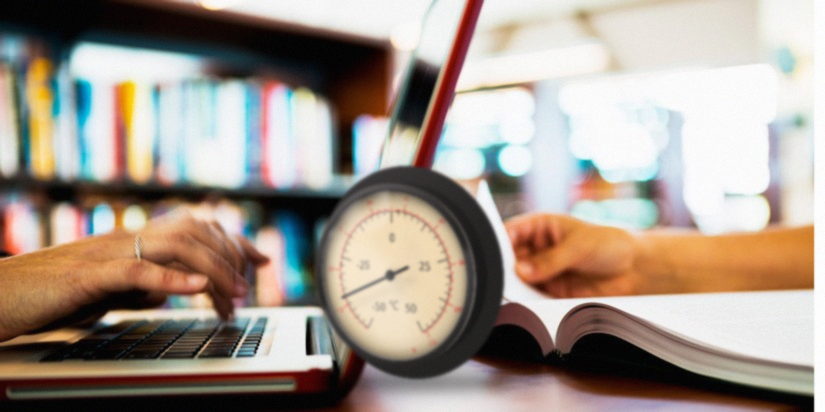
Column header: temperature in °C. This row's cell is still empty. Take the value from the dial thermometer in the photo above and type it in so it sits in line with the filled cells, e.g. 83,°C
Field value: -37.5,°C
